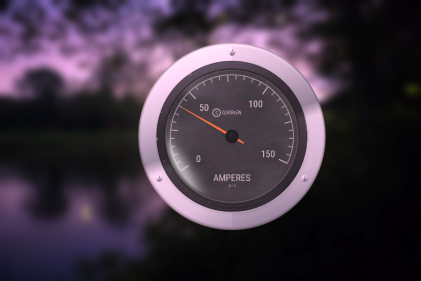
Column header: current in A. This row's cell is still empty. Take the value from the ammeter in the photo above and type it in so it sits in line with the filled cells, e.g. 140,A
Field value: 40,A
